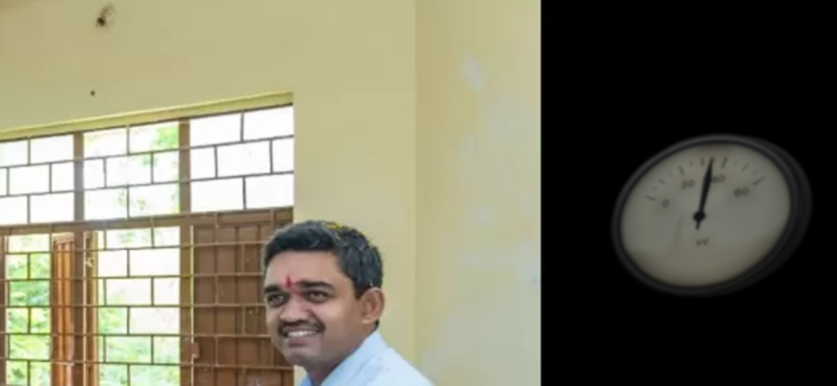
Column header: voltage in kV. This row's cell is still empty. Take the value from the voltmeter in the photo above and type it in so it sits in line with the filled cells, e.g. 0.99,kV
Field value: 35,kV
